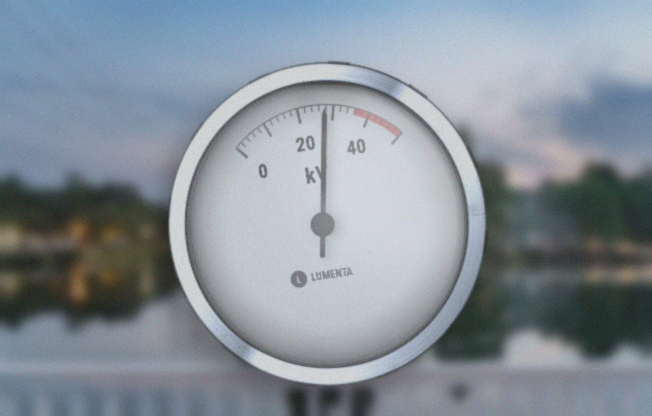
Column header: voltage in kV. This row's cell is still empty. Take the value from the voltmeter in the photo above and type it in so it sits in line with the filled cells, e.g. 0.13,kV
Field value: 28,kV
